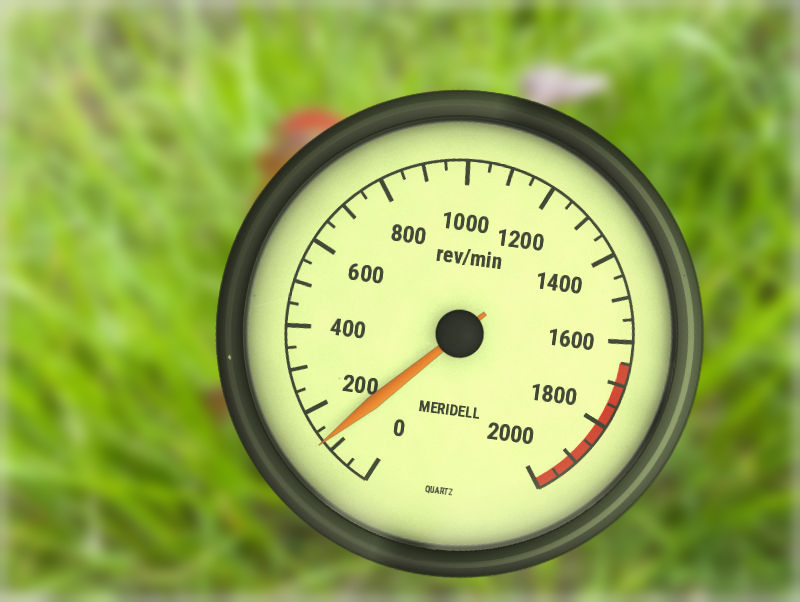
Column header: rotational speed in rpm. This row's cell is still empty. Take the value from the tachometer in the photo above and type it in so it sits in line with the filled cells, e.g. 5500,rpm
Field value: 125,rpm
